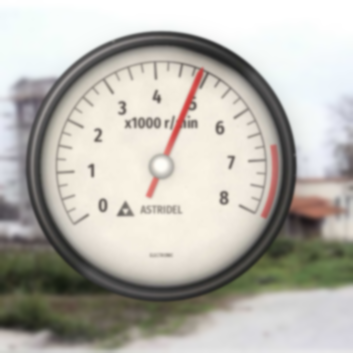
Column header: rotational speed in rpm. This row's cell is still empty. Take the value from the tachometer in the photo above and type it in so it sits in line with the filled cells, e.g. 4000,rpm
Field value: 4875,rpm
